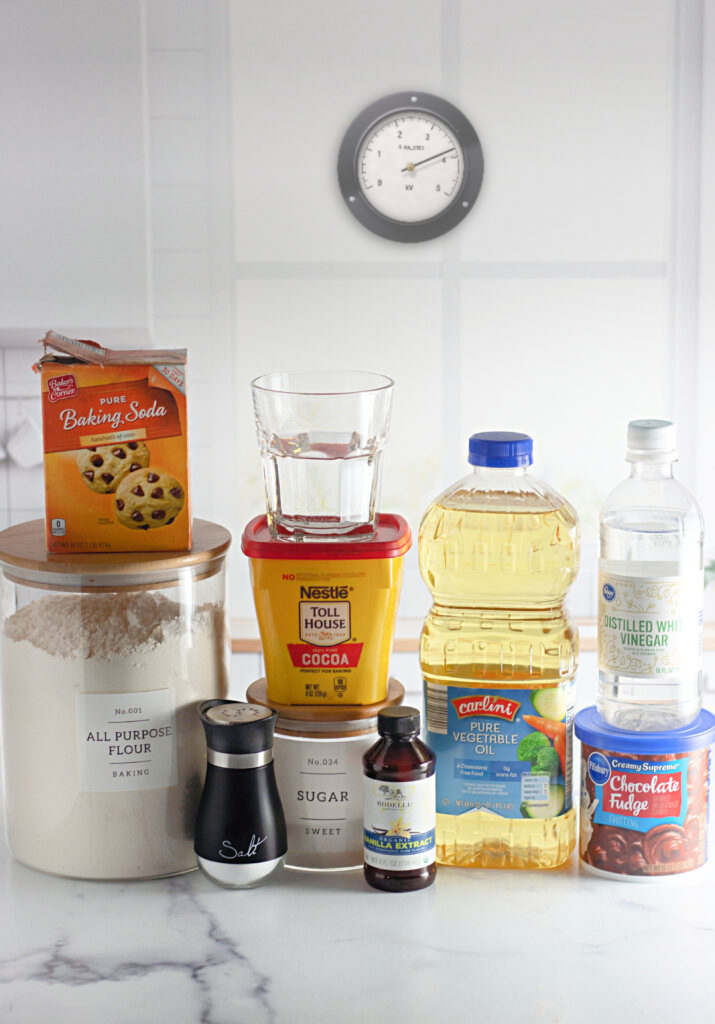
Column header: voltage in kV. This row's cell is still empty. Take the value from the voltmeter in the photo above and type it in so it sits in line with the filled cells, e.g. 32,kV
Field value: 3.8,kV
